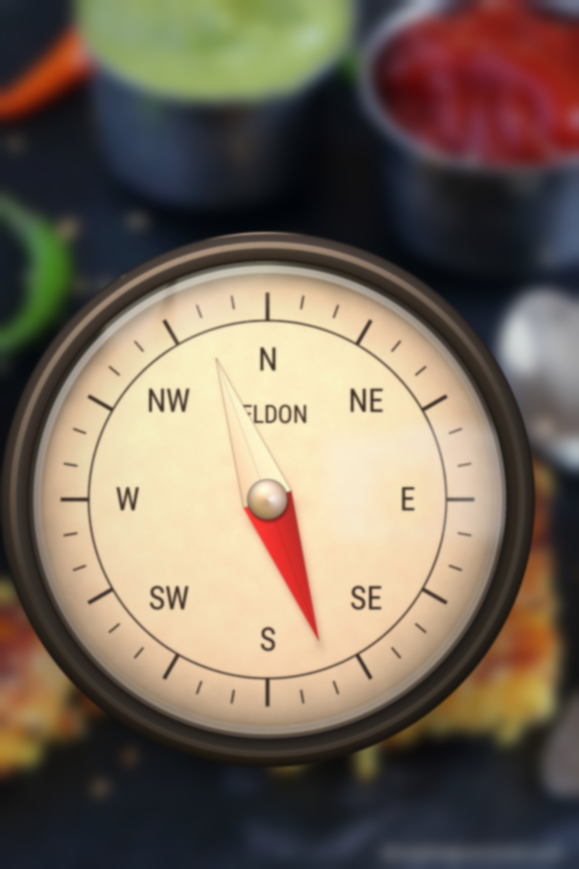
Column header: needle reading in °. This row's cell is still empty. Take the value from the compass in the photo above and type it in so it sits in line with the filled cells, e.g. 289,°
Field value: 160,°
